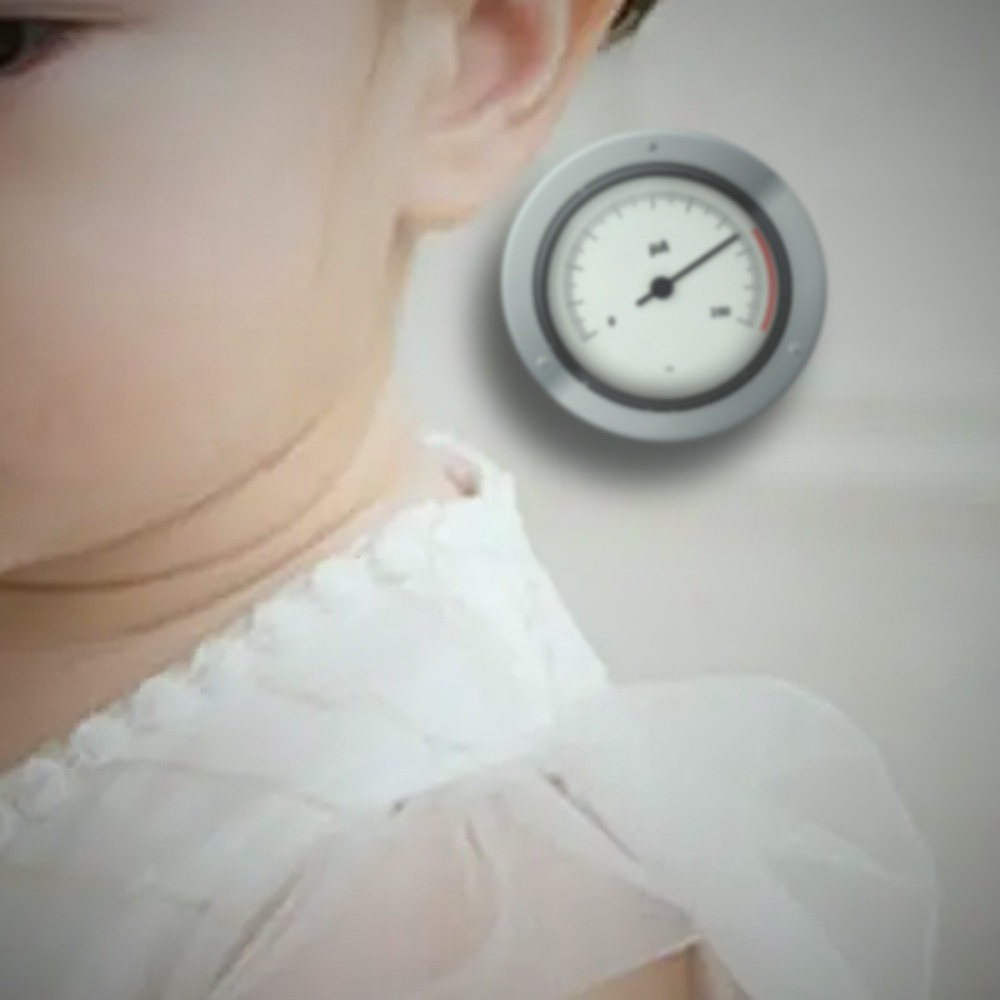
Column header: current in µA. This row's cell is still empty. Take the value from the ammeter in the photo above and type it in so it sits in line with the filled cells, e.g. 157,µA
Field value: 150,µA
